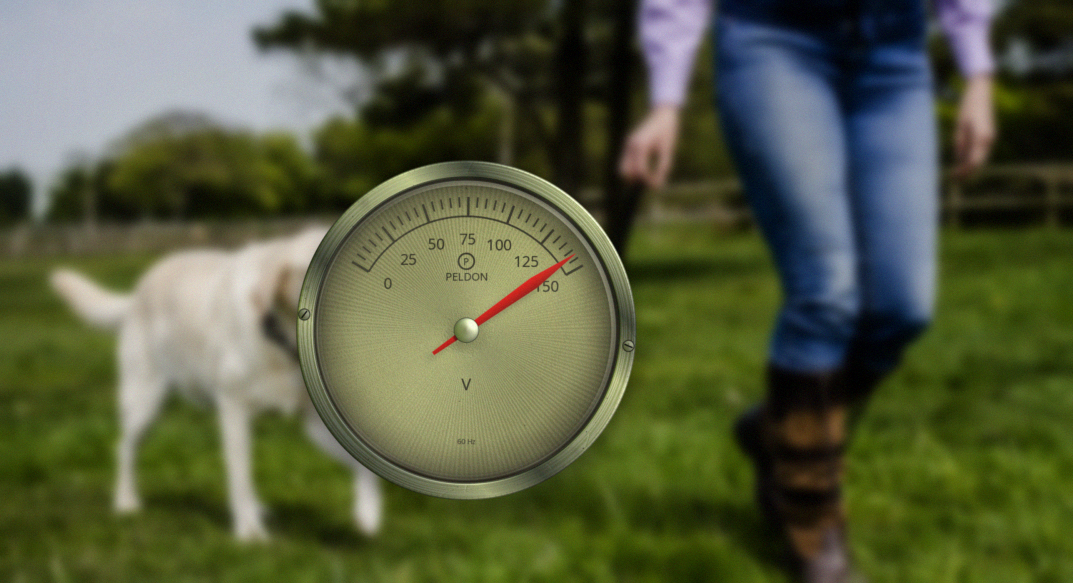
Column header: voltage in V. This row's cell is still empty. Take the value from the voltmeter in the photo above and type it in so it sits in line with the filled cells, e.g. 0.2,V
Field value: 142.5,V
